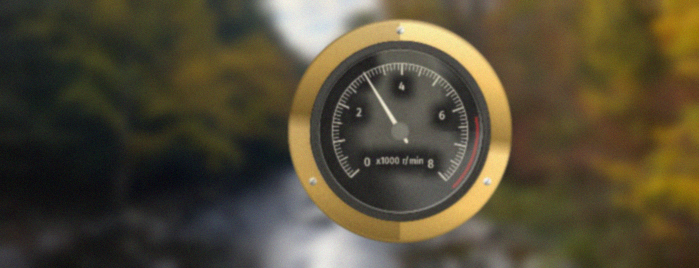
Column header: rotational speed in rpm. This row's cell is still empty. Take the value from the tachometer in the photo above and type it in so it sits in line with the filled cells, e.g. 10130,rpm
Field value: 3000,rpm
